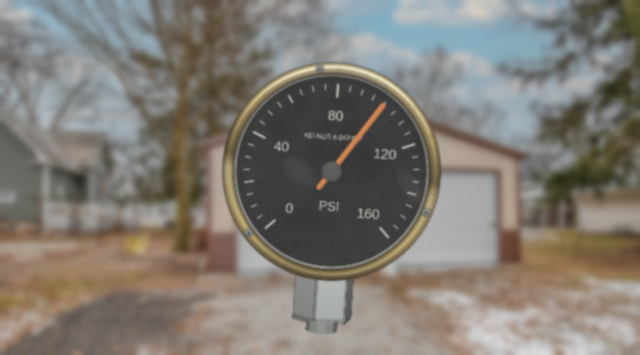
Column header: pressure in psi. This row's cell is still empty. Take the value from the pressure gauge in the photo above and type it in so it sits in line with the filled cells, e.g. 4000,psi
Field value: 100,psi
